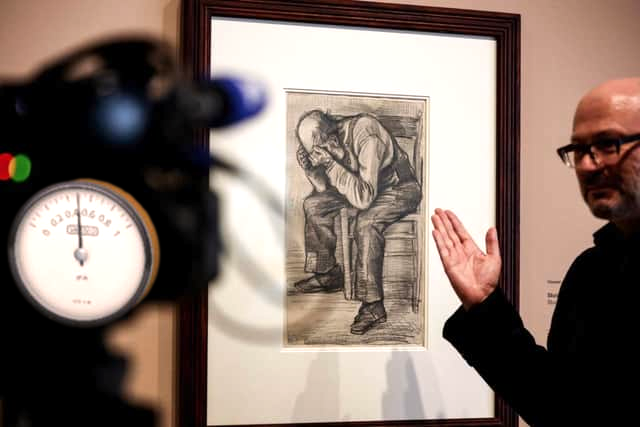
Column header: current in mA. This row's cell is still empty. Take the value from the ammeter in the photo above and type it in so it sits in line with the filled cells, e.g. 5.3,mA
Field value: 0.5,mA
